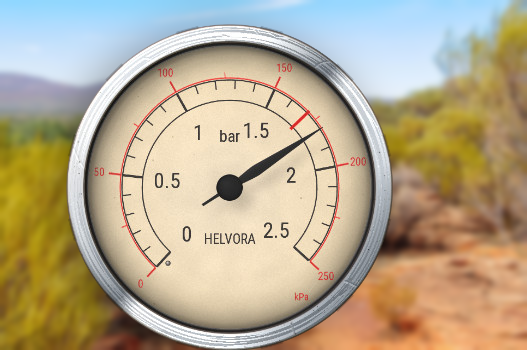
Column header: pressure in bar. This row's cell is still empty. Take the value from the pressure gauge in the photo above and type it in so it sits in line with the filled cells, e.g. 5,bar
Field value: 1.8,bar
